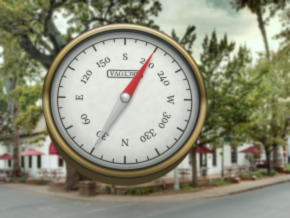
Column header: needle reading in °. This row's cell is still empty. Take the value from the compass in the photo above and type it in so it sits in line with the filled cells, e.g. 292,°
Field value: 210,°
